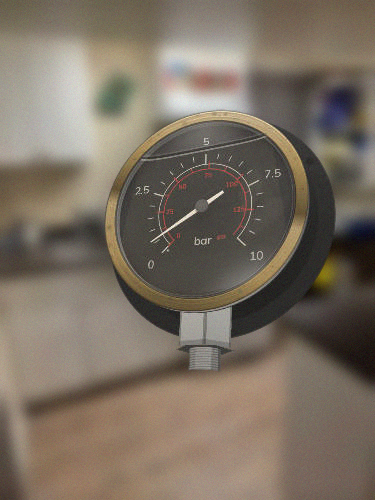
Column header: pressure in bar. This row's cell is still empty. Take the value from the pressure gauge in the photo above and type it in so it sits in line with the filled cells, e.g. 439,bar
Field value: 0.5,bar
